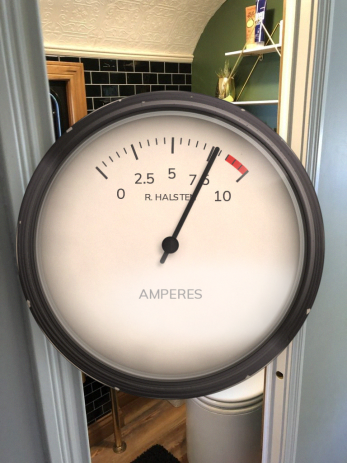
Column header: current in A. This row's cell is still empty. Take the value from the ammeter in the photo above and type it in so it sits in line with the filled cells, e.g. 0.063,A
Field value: 7.75,A
